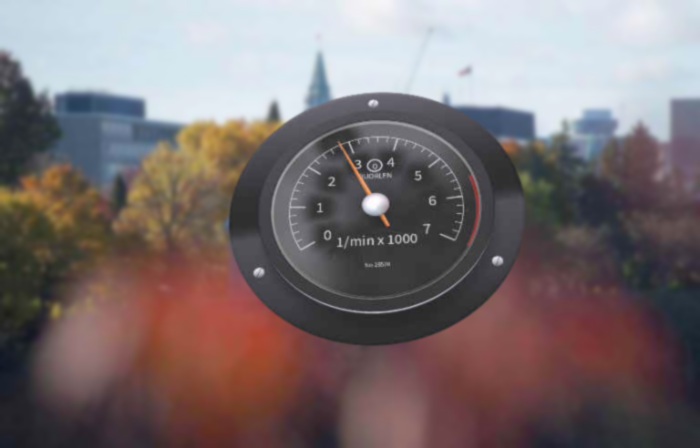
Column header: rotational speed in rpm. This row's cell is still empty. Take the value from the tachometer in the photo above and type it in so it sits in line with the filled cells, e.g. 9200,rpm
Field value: 2800,rpm
